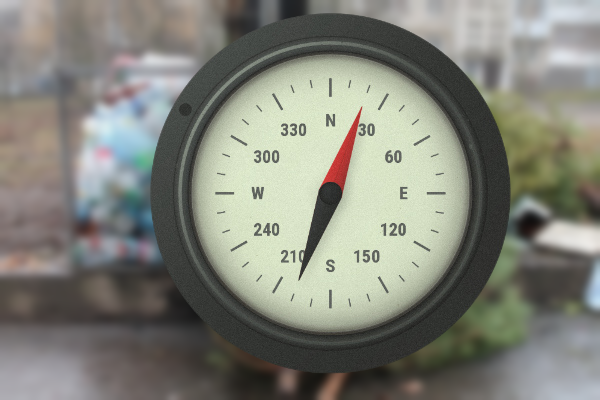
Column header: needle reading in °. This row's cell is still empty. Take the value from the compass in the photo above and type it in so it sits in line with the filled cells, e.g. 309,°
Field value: 20,°
